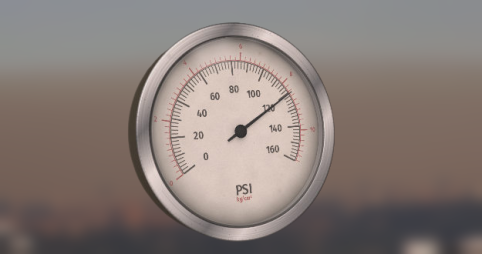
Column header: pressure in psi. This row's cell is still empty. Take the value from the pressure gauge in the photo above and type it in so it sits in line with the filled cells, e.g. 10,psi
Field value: 120,psi
